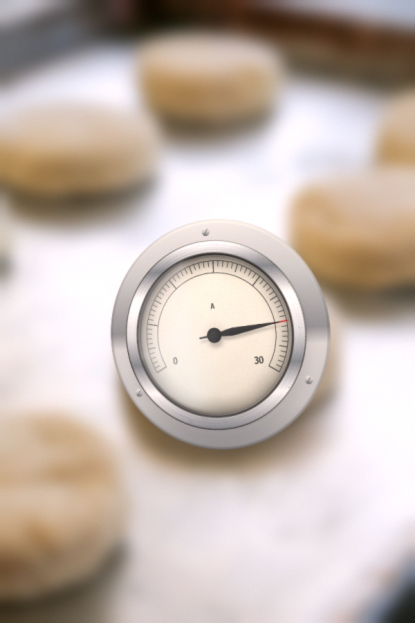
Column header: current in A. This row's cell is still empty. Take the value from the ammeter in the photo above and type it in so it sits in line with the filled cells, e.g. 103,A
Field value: 25,A
